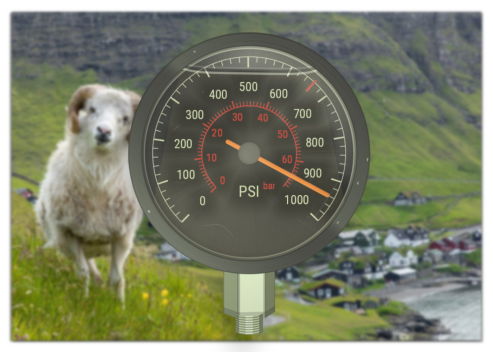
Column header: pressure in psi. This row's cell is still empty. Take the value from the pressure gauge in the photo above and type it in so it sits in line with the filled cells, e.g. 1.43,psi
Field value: 940,psi
